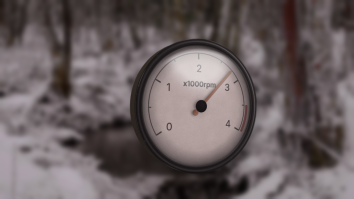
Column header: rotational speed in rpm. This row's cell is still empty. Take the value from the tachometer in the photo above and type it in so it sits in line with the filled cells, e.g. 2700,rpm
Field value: 2750,rpm
